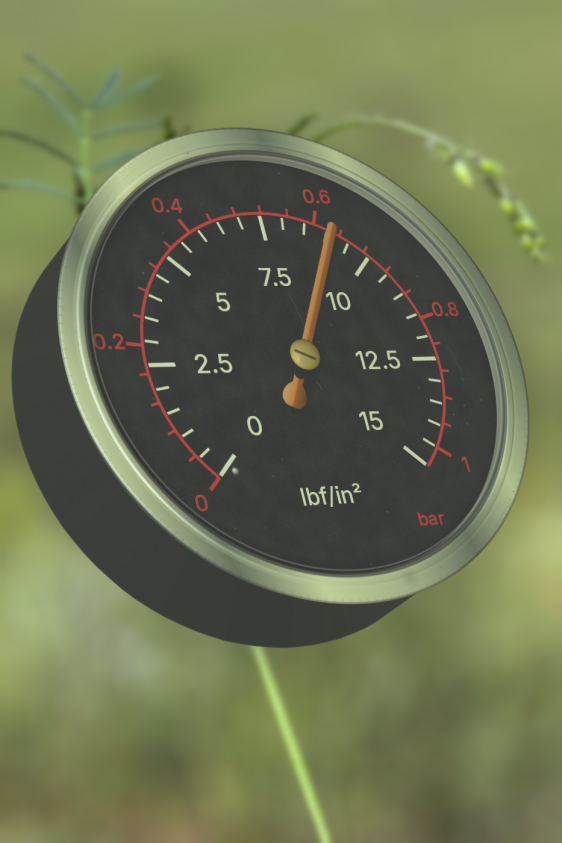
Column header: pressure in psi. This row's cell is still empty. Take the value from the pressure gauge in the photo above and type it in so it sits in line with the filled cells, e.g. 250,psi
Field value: 9,psi
